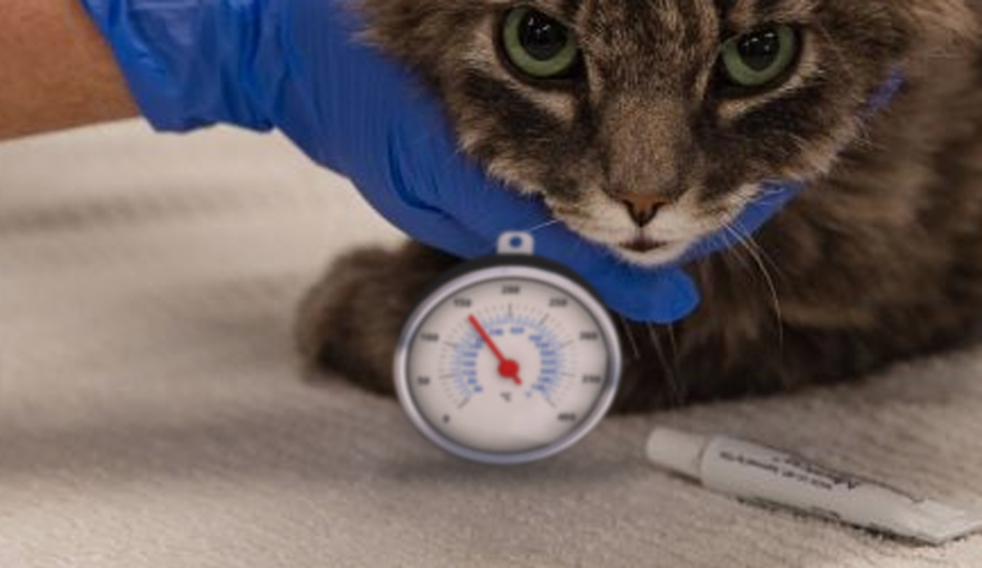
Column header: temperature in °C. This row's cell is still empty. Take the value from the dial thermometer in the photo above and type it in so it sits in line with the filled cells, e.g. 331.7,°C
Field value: 150,°C
